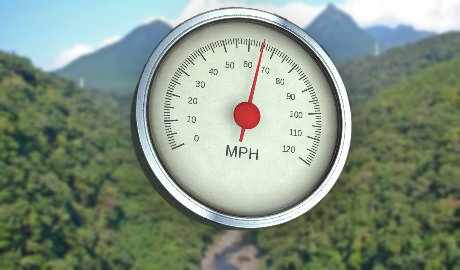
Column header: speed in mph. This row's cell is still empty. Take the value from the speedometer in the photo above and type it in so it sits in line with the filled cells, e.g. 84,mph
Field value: 65,mph
